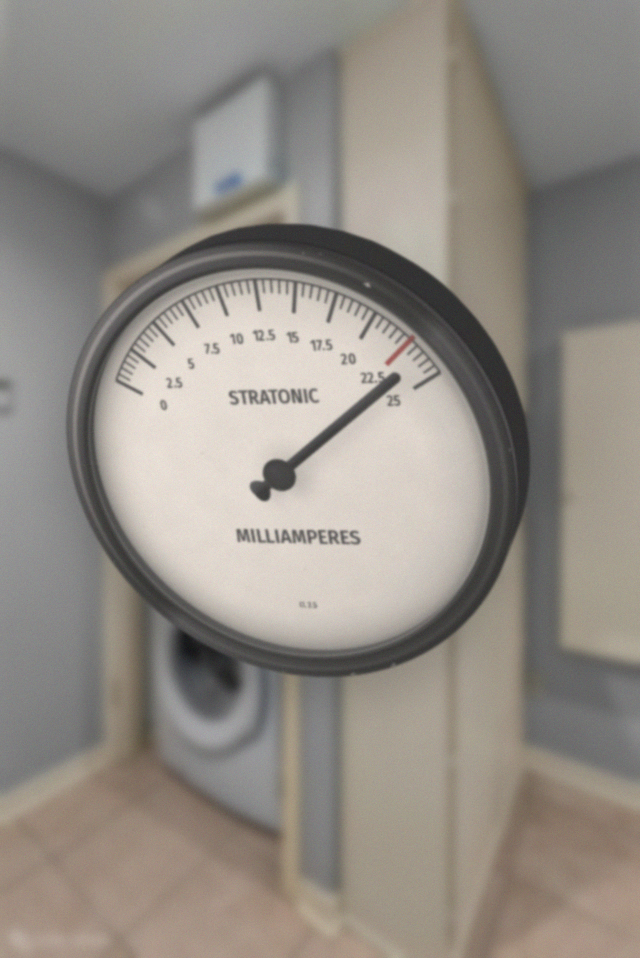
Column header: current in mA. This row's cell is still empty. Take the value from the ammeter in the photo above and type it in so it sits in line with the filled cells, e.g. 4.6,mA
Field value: 23.5,mA
